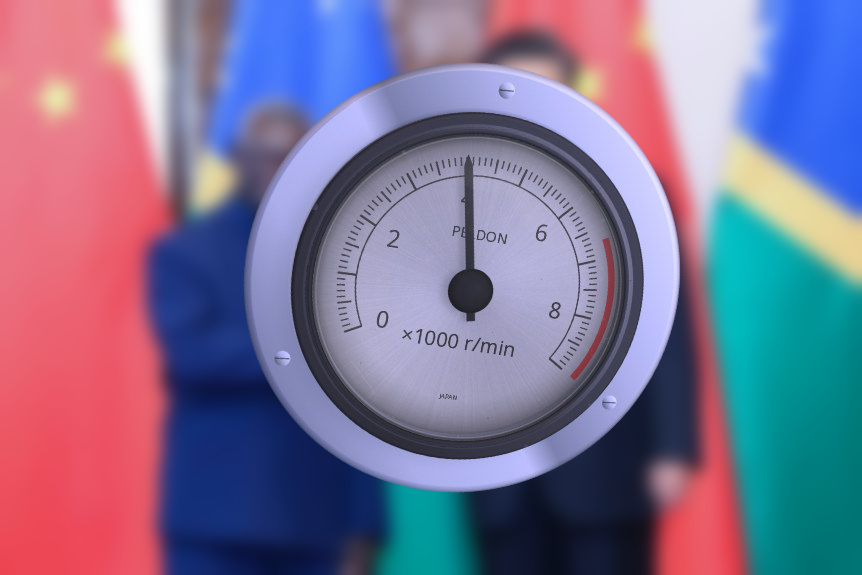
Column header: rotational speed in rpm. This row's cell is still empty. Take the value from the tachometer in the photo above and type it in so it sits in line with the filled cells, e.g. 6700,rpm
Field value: 4000,rpm
